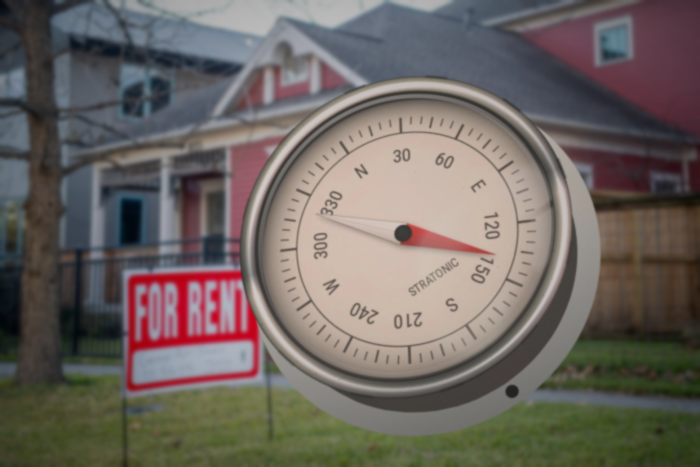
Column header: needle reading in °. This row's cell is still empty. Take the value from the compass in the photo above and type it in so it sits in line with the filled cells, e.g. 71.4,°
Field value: 140,°
